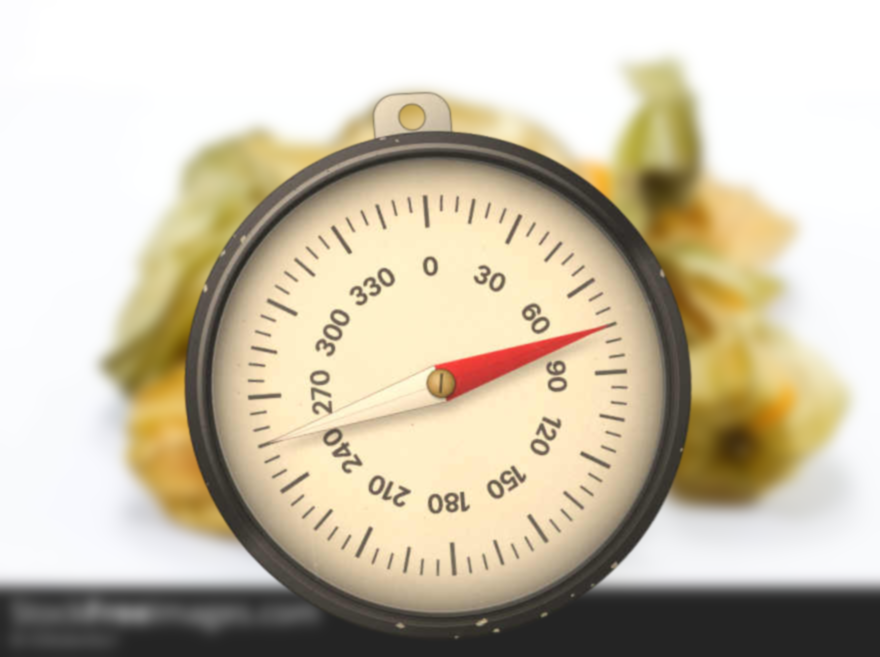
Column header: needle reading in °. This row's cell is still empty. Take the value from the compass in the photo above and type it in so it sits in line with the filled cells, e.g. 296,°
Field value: 75,°
